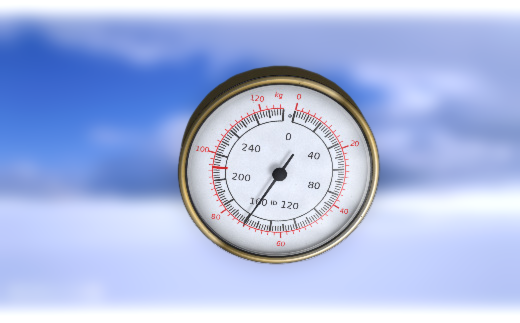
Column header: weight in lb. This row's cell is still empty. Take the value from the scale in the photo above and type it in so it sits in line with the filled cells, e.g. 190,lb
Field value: 160,lb
